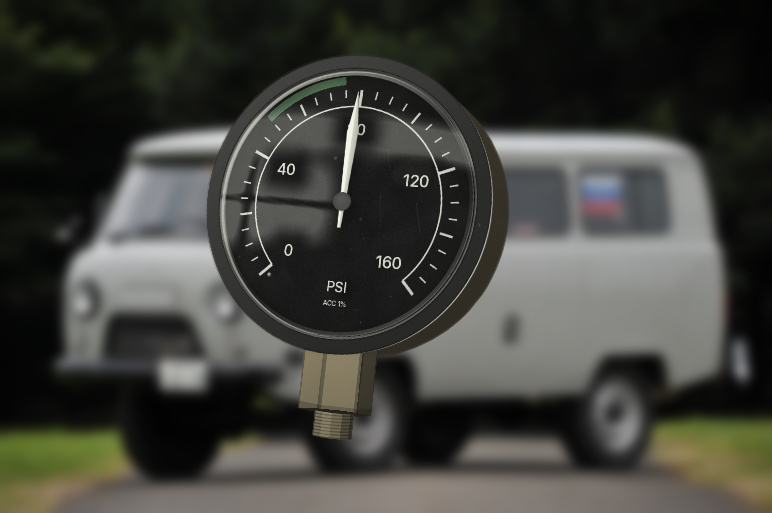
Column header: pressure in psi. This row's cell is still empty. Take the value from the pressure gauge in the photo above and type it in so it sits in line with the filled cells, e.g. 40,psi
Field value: 80,psi
